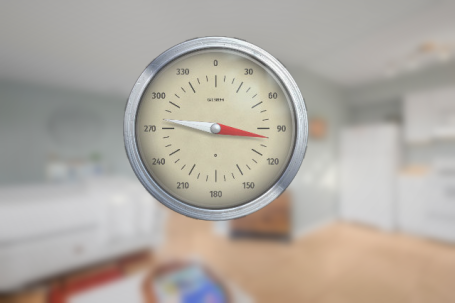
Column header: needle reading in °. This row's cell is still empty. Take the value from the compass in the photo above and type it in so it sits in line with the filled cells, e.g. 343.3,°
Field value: 100,°
